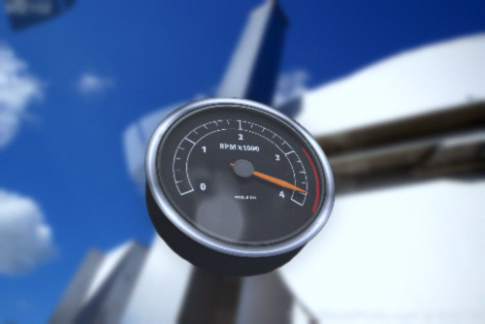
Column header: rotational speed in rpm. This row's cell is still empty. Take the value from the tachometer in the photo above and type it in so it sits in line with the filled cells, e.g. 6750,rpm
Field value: 3800,rpm
